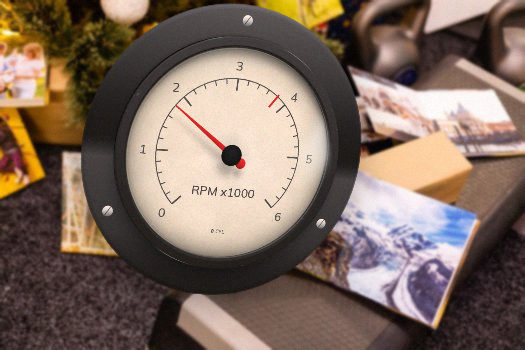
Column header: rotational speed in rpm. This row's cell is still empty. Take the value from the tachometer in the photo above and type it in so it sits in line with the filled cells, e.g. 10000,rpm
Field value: 1800,rpm
